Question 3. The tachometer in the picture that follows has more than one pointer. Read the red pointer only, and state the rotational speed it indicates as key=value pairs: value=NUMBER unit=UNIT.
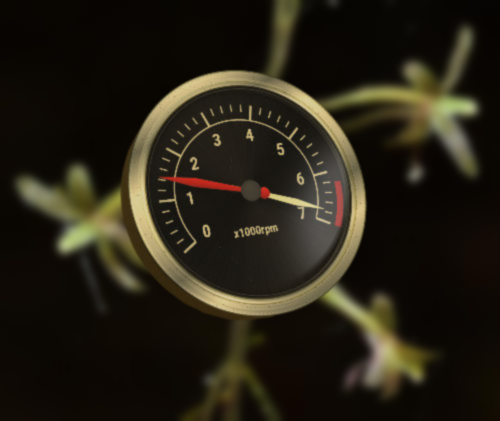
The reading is value=1400 unit=rpm
